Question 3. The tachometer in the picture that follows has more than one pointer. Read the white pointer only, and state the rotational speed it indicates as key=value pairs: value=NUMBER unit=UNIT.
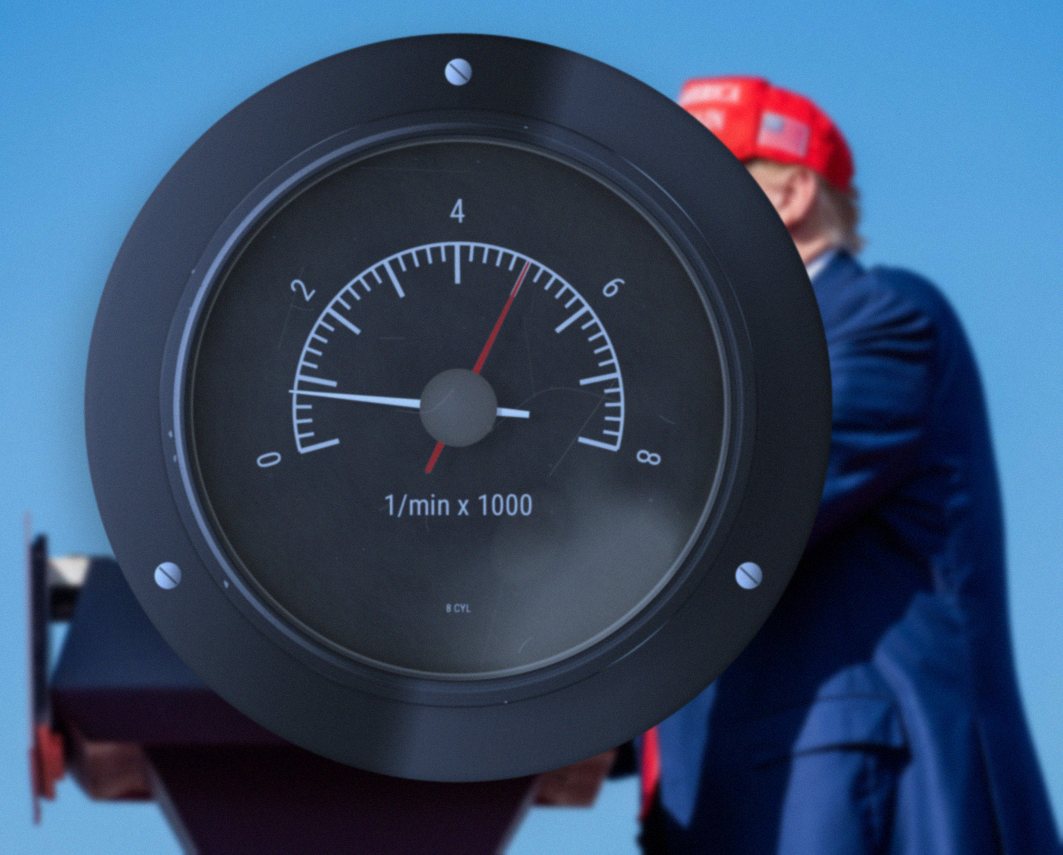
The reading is value=800 unit=rpm
